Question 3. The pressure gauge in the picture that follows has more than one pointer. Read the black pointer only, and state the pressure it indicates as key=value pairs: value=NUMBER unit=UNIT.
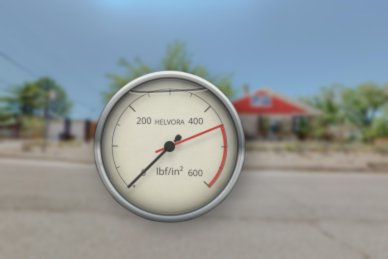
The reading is value=0 unit=psi
